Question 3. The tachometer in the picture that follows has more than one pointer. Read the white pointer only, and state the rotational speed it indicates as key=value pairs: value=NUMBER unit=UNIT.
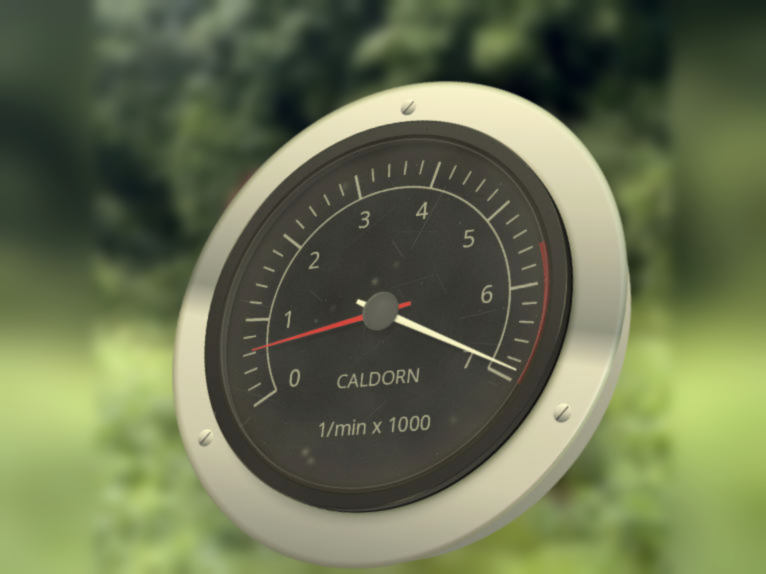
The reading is value=6900 unit=rpm
